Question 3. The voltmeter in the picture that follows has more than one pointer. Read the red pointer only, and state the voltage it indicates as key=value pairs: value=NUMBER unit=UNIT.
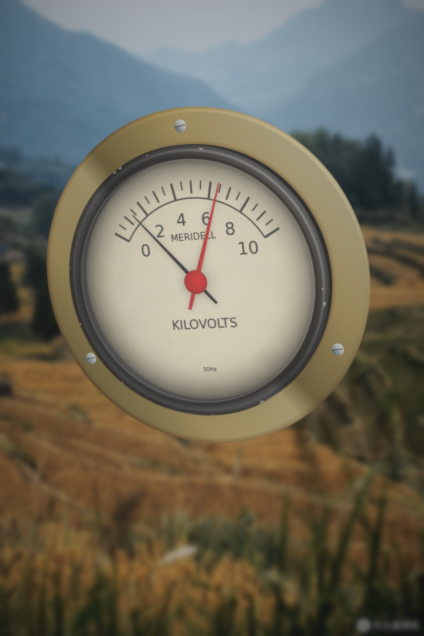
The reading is value=6.5 unit=kV
